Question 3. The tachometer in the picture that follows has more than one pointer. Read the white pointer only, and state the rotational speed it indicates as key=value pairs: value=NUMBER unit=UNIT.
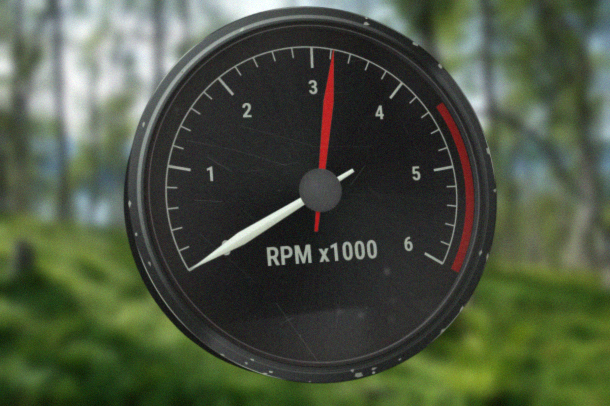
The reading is value=0 unit=rpm
